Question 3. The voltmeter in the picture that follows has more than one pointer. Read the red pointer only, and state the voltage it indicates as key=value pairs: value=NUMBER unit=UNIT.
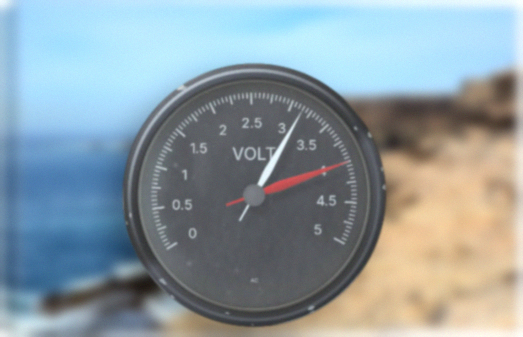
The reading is value=4 unit=V
